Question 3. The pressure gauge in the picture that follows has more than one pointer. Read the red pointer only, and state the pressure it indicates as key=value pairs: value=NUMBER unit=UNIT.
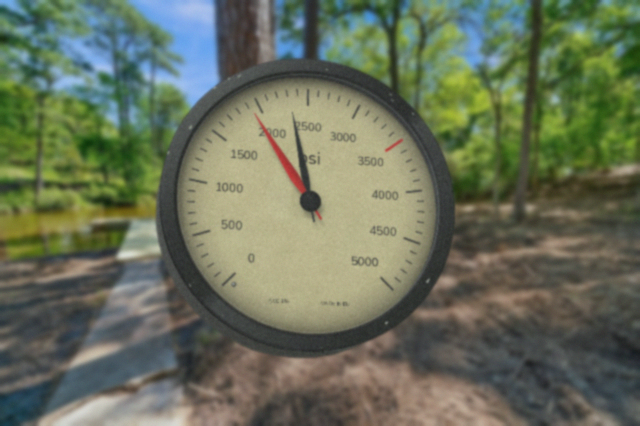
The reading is value=1900 unit=psi
